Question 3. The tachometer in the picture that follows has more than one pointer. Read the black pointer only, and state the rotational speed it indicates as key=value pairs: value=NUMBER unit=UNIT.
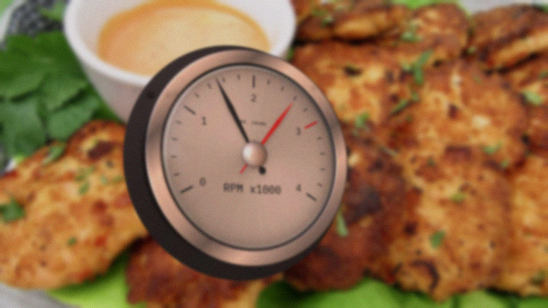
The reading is value=1500 unit=rpm
